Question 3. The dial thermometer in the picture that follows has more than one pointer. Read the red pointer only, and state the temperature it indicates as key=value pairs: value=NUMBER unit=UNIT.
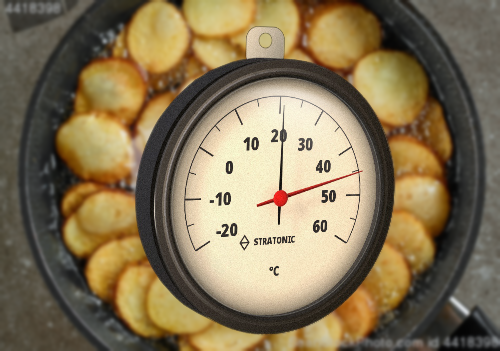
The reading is value=45 unit=°C
